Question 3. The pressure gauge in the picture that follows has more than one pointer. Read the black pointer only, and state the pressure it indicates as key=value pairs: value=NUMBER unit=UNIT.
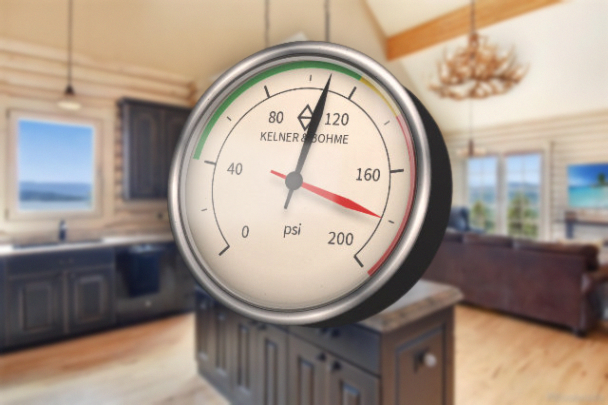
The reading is value=110 unit=psi
